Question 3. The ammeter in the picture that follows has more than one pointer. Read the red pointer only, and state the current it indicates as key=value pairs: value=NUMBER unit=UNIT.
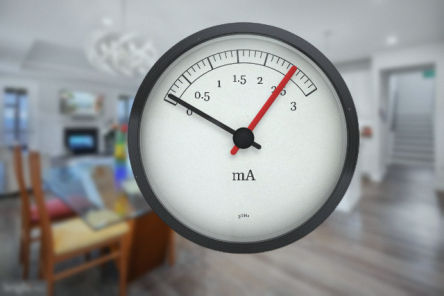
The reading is value=2.5 unit=mA
